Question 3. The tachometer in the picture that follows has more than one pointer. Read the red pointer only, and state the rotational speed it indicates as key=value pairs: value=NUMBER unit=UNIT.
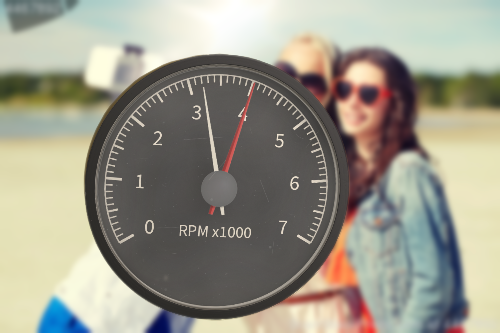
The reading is value=4000 unit=rpm
